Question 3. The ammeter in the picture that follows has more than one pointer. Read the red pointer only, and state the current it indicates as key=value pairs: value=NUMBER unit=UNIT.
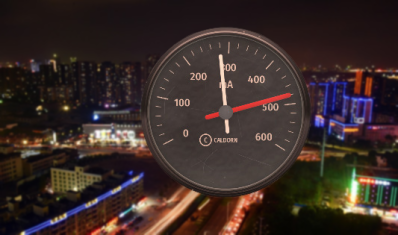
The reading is value=480 unit=mA
